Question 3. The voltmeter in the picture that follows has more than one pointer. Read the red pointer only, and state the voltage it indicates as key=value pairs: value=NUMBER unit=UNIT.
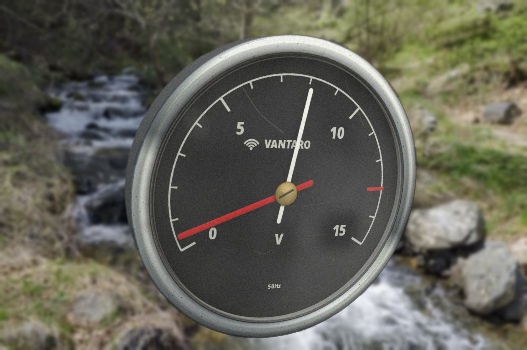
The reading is value=0.5 unit=V
